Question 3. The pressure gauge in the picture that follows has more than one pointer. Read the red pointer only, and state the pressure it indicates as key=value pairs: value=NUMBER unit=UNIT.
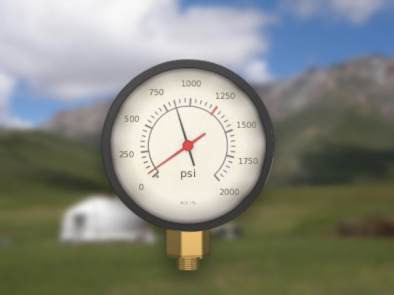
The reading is value=50 unit=psi
